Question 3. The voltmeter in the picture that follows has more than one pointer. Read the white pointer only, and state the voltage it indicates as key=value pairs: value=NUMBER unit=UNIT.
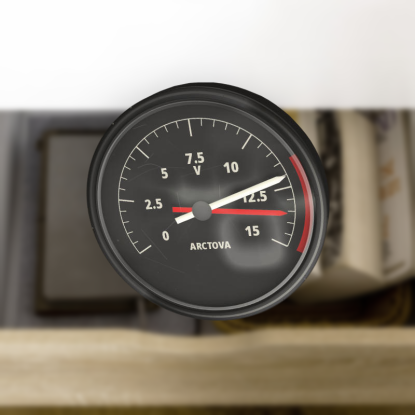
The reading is value=12 unit=V
